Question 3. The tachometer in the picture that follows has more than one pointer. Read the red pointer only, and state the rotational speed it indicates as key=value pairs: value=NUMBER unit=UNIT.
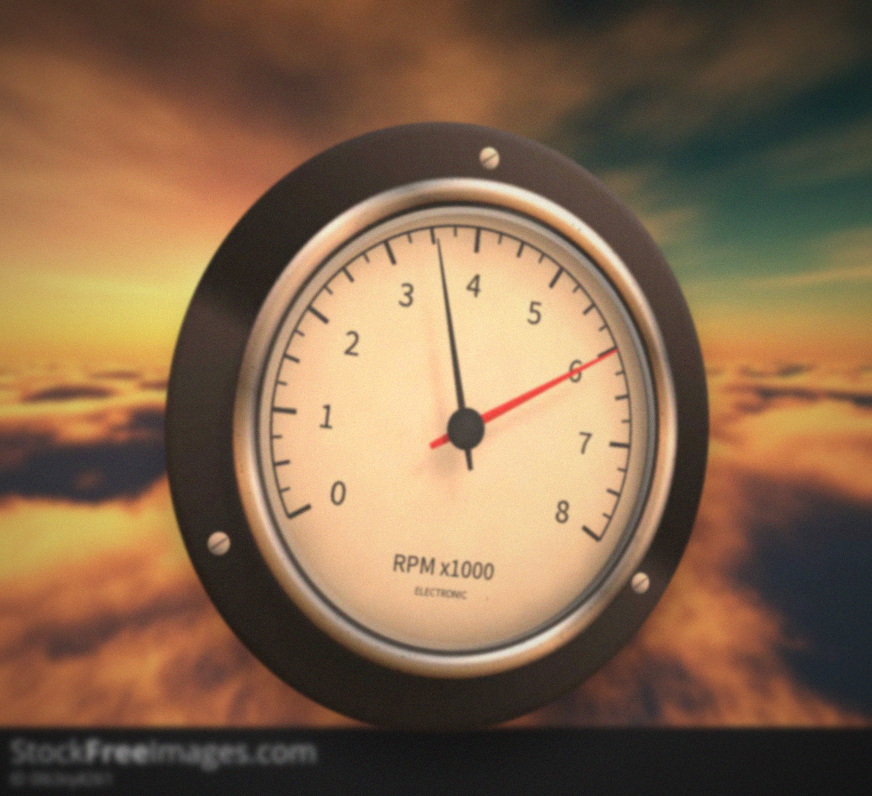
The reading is value=6000 unit=rpm
